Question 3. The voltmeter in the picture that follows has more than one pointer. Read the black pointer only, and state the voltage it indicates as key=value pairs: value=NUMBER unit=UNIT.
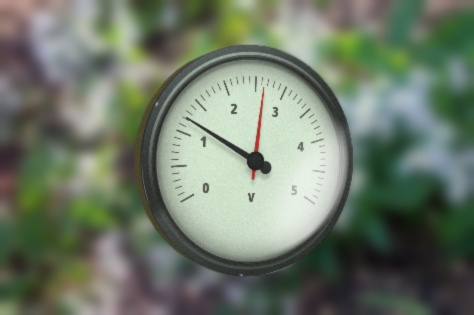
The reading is value=1.2 unit=V
